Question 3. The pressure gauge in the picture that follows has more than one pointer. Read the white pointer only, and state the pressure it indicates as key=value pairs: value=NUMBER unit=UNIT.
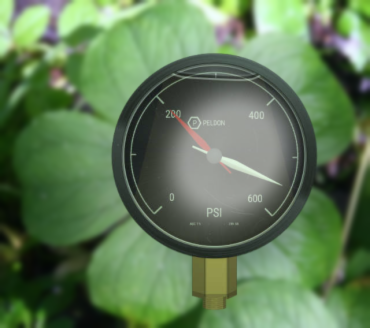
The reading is value=550 unit=psi
